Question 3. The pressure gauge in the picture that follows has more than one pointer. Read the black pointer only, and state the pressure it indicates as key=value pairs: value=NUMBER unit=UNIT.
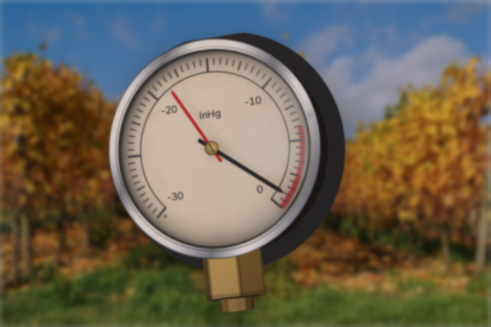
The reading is value=-1 unit=inHg
